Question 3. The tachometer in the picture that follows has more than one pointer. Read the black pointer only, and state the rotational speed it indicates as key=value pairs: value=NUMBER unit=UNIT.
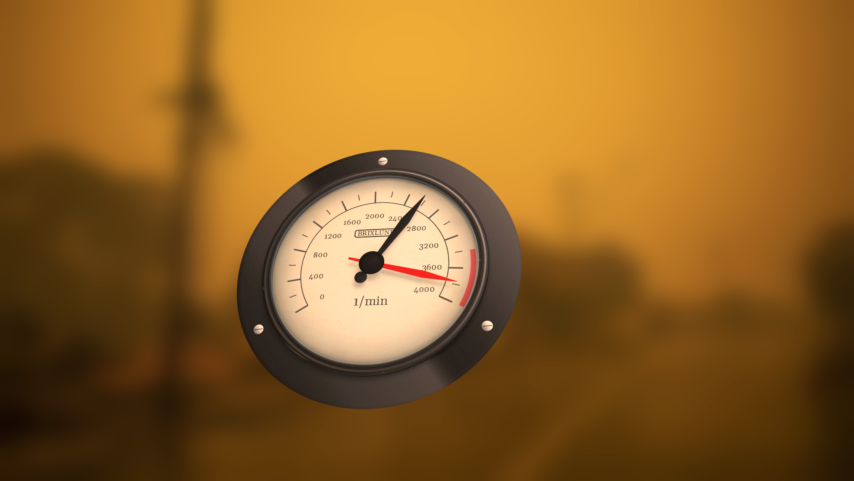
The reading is value=2600 unit=rpm
